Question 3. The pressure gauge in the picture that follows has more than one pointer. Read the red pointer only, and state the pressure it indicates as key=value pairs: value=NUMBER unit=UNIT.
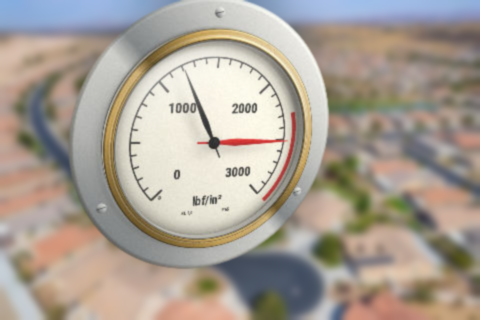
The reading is value=2500 unit=psi
